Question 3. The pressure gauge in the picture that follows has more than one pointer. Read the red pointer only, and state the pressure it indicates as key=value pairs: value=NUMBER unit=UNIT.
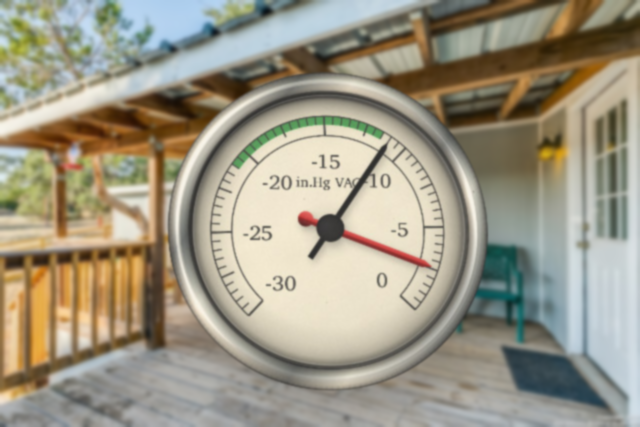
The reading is value=-2.5 unit=inHg
